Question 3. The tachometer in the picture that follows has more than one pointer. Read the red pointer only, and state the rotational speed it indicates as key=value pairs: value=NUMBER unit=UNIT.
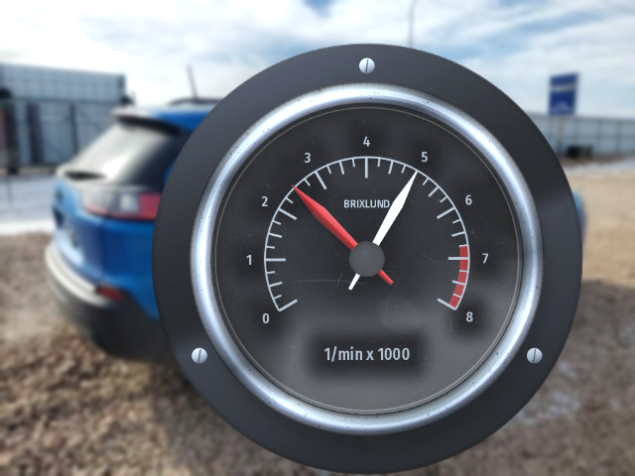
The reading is value=2500 unit=rpm
